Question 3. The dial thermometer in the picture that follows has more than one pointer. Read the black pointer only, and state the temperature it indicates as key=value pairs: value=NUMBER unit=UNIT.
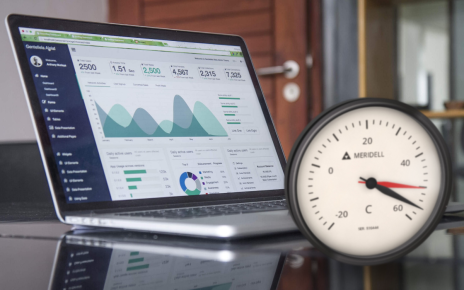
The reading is value=56 unit=°C
